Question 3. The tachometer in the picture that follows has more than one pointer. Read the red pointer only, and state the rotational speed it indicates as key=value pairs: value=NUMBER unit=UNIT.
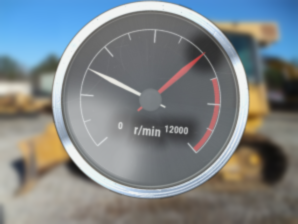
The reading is value=8000 unit=rpm
